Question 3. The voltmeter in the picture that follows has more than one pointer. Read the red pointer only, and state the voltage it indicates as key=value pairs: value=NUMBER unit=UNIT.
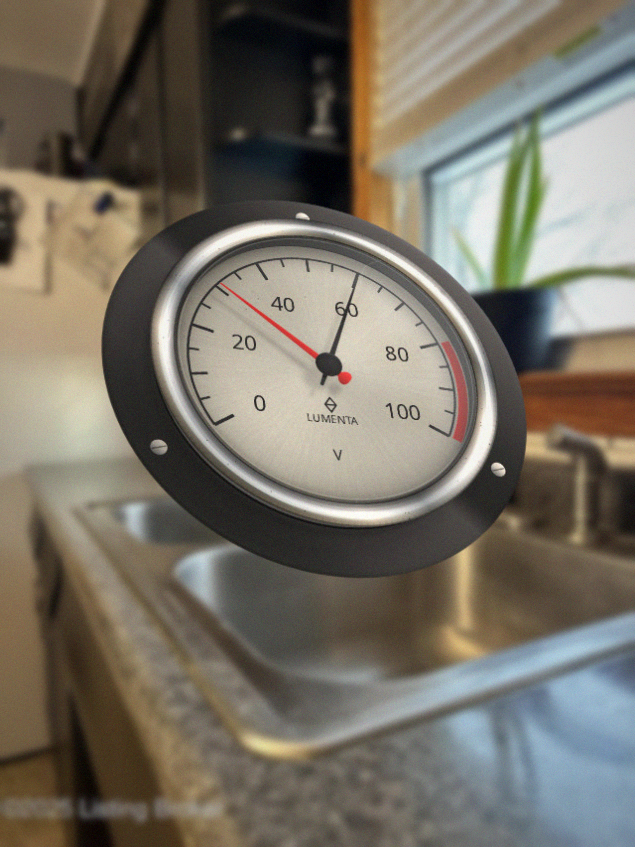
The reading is value=30 unit=V
